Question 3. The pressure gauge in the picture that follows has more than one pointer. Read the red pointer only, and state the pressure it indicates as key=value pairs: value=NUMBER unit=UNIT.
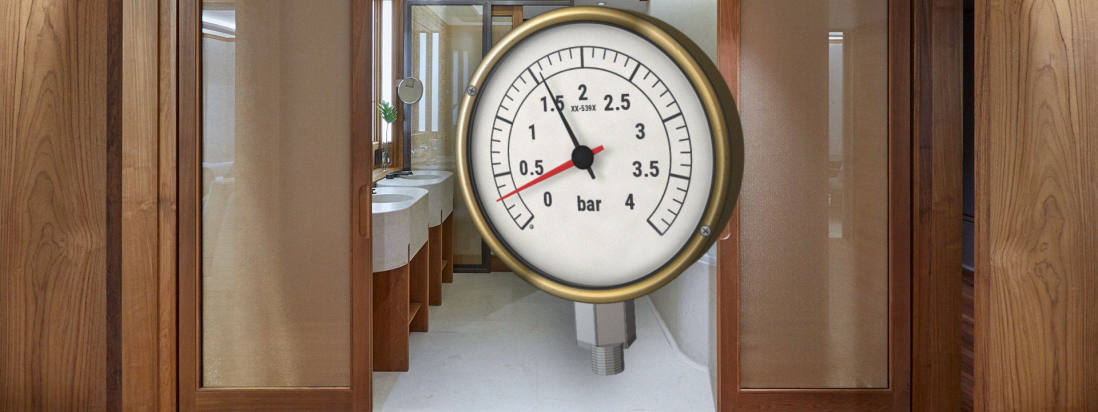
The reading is value=0.3 unit=bar
